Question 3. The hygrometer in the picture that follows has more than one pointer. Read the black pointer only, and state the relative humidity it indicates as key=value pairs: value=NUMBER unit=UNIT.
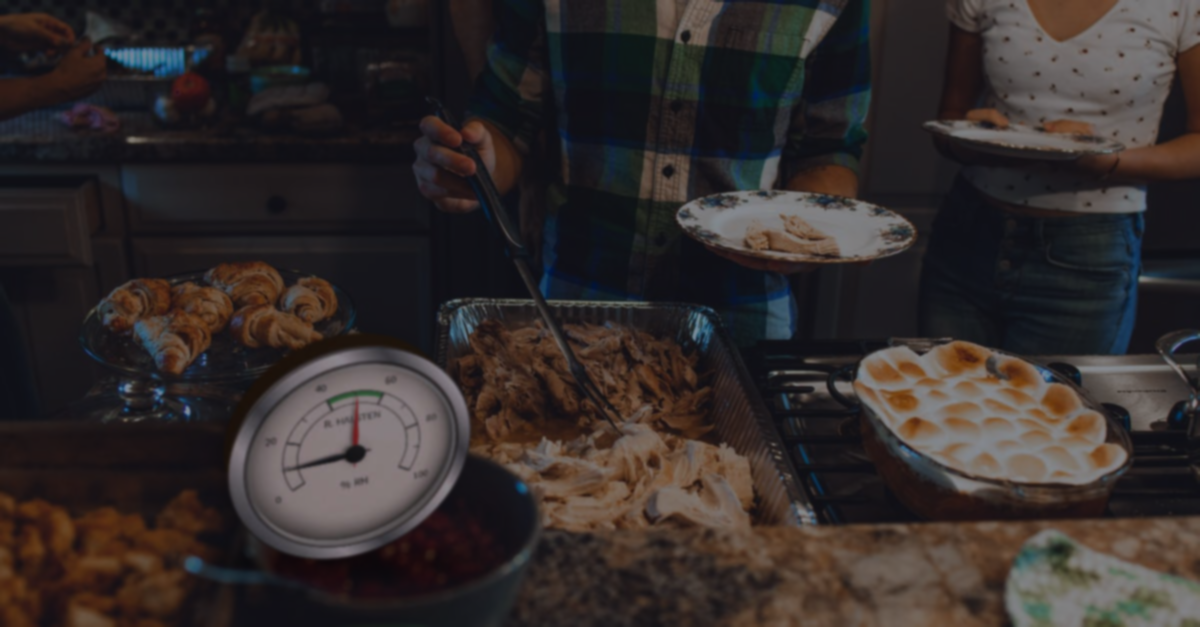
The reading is value=10 unit=%
